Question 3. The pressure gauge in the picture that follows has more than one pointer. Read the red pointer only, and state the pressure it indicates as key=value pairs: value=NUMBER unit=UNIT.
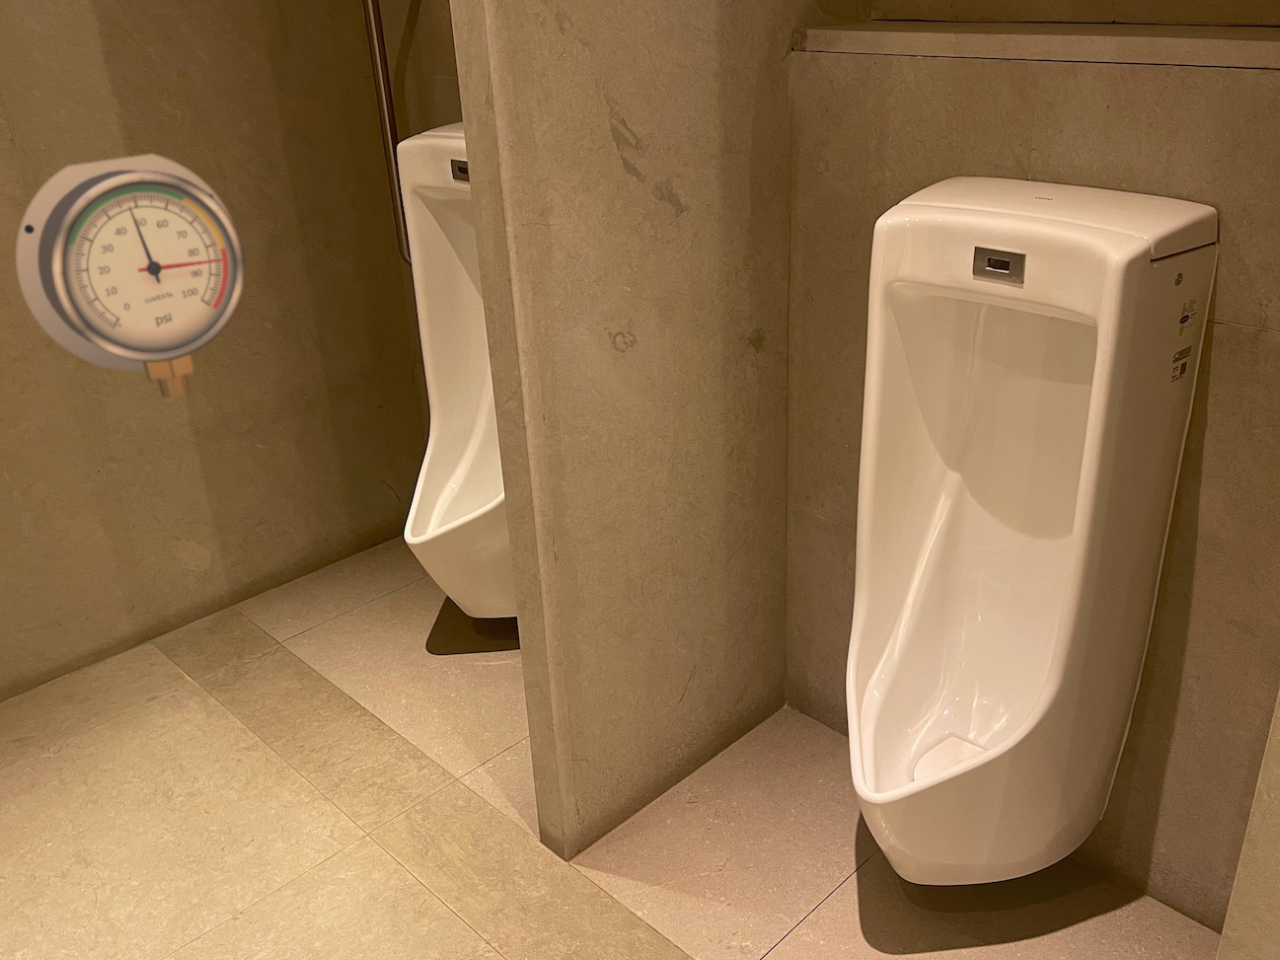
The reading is value=85 unit=psi
